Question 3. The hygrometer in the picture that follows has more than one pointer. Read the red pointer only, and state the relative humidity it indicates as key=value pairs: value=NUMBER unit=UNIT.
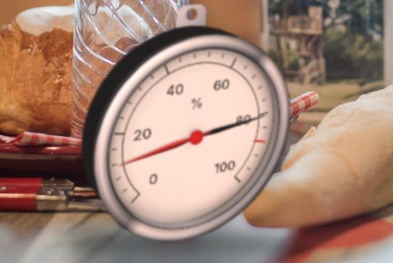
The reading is value=12 unit=%
